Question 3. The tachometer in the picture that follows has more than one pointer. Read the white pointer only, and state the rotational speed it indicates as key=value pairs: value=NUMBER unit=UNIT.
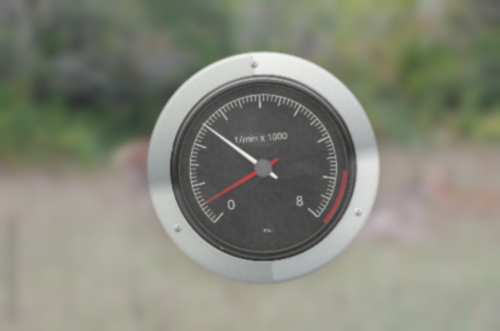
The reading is value=2500 unit=rpm
